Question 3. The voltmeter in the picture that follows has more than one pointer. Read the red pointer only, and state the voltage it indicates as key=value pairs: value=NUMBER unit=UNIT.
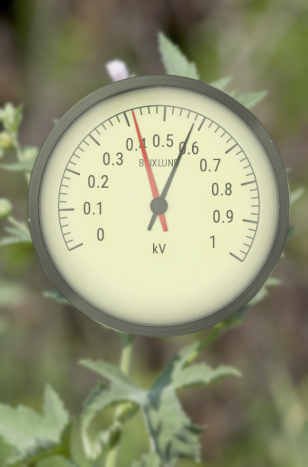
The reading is value=0.42 unit=kV
